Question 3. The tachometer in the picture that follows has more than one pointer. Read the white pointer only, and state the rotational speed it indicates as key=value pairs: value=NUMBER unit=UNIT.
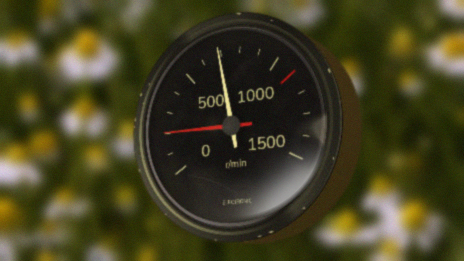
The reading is value=700 unit=rpm
